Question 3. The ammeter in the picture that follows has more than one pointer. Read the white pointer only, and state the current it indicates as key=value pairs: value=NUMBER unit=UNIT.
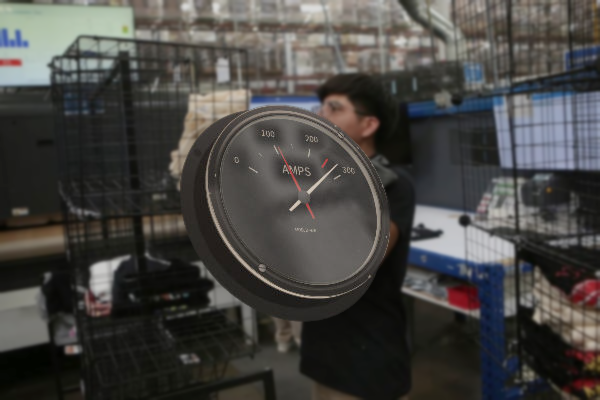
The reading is value=275 unit=A
